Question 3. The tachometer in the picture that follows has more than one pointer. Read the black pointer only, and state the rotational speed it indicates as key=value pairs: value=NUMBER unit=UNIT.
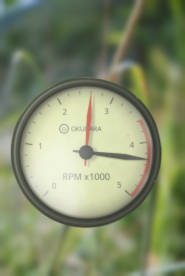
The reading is value=4300 unit=rpm
